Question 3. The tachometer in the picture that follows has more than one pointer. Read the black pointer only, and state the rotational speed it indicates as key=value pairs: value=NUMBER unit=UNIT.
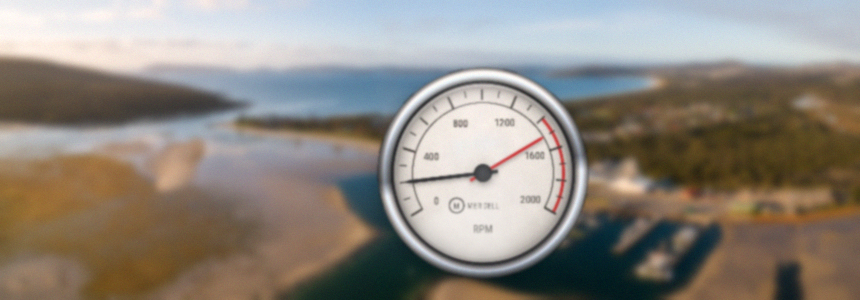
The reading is value=200 unit=rpm
